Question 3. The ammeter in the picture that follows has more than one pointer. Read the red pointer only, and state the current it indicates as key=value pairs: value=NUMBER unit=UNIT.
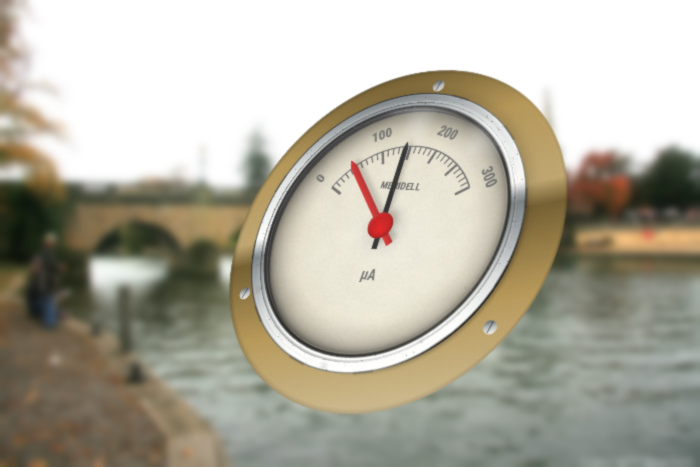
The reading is value=50 unit=µA
